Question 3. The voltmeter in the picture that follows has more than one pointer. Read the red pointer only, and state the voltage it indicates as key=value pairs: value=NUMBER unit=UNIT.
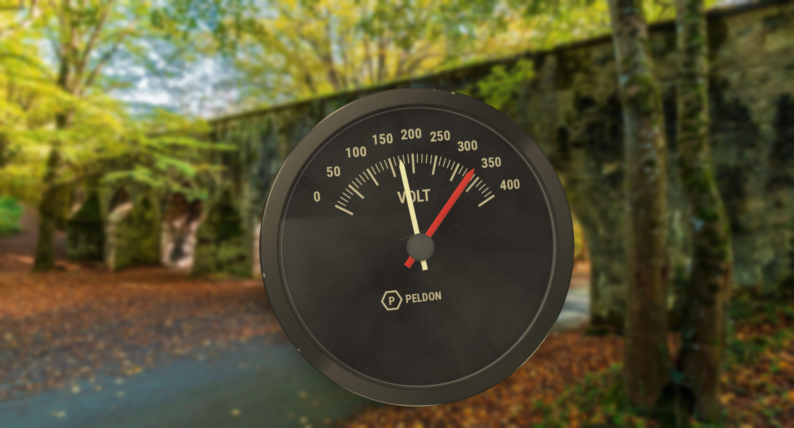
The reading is value=330 unit=V
